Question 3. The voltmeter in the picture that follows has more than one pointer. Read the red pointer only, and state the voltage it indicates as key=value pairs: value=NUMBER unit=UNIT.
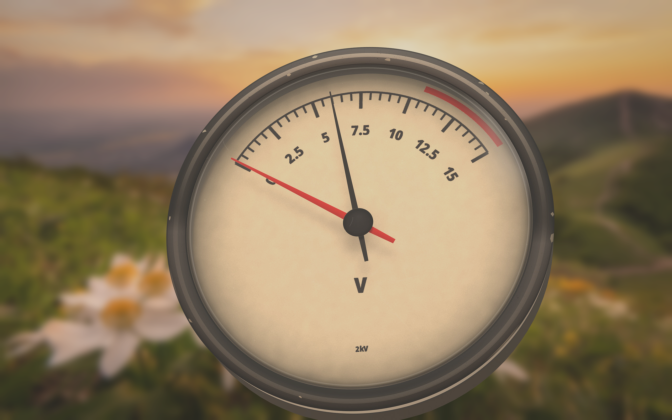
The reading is value=0 unit=V
